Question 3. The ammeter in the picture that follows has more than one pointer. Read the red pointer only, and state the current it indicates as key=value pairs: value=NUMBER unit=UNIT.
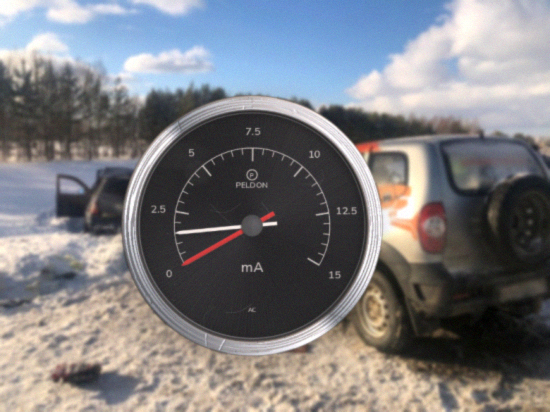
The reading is value=0 unit=mA
